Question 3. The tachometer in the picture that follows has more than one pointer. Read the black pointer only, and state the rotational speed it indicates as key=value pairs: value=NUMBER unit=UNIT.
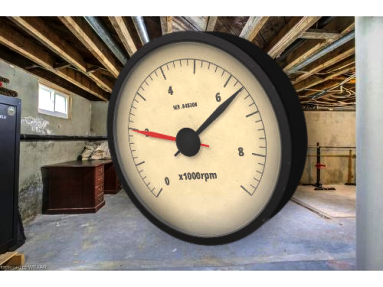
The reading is value=6400 unit=rpm
